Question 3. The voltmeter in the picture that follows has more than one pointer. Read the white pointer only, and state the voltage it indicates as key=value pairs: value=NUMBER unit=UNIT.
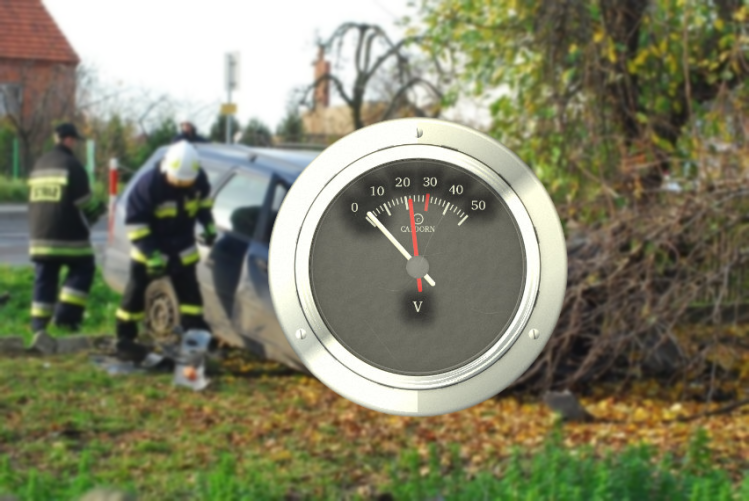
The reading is value=2 unit=V
